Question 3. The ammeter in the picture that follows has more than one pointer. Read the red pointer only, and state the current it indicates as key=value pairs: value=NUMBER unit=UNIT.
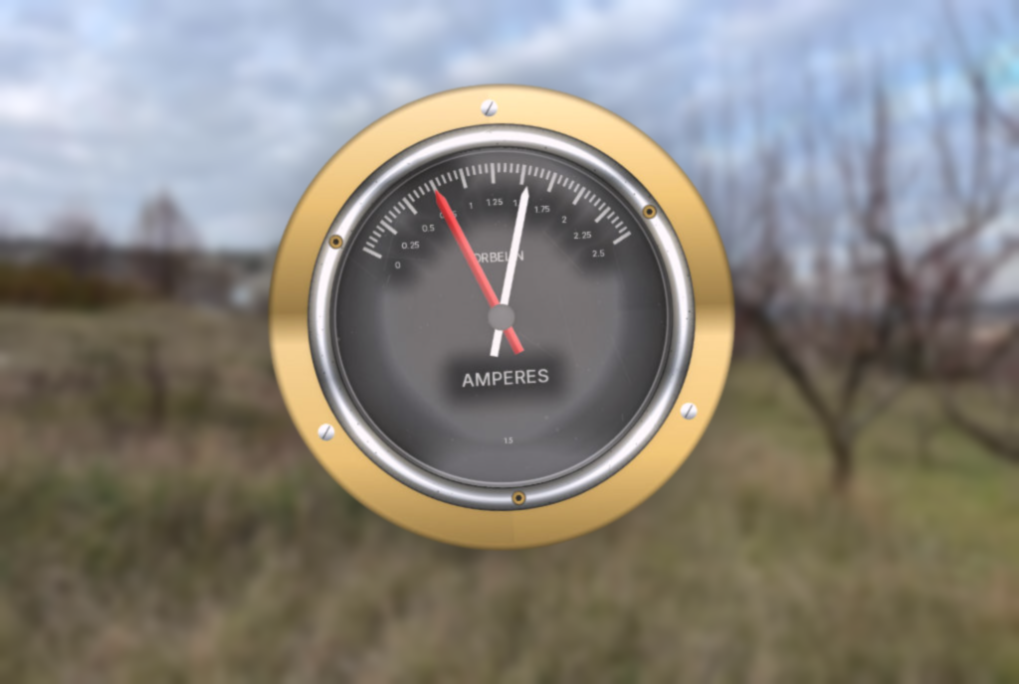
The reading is value=0.75 unit=A
